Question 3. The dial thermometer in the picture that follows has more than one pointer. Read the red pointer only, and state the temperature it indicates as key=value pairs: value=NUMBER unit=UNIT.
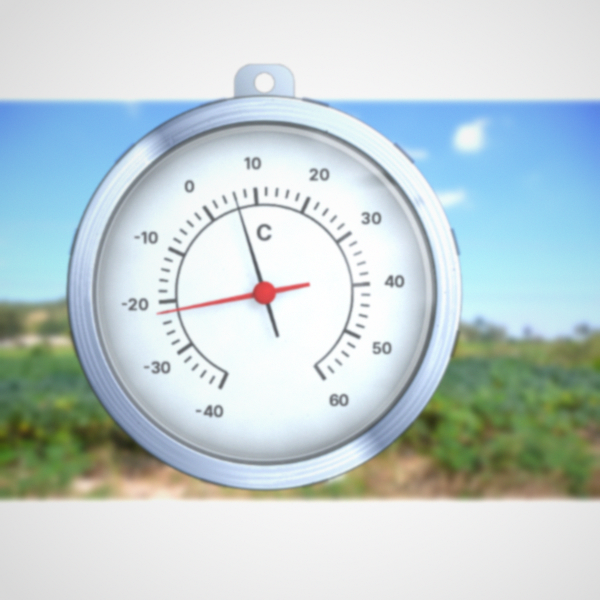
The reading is value=-22 unit=°C
